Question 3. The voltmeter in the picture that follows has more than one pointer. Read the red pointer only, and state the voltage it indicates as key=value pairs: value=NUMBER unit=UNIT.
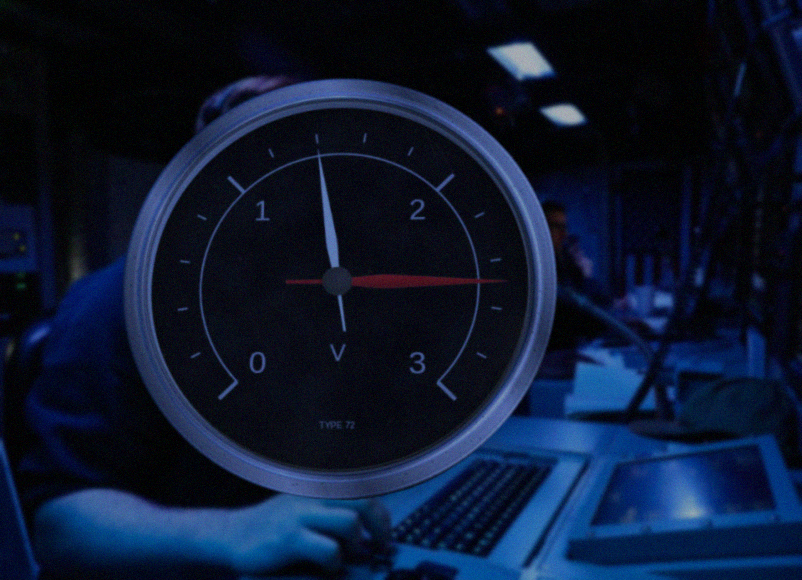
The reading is value=2.5 unit=V
